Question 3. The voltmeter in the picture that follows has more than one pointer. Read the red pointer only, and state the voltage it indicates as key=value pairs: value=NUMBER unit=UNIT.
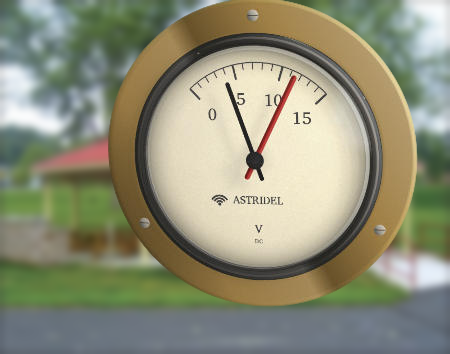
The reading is value=11.5 unit=V
